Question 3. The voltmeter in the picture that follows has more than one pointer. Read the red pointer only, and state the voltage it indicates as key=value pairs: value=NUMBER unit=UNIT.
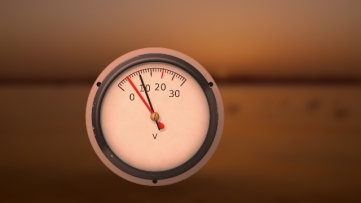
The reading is value=5 unit=V
